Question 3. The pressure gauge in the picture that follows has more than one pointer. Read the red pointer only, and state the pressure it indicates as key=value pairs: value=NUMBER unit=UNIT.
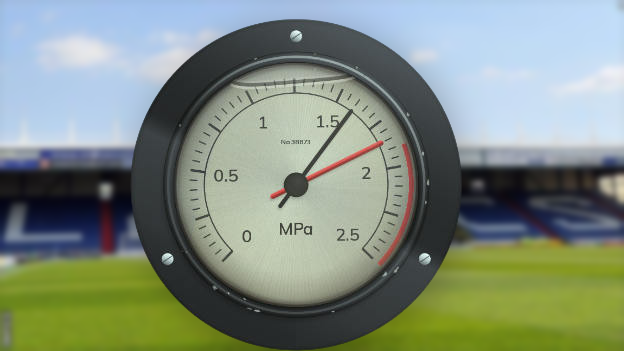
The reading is value=1.85 unit=MPa
